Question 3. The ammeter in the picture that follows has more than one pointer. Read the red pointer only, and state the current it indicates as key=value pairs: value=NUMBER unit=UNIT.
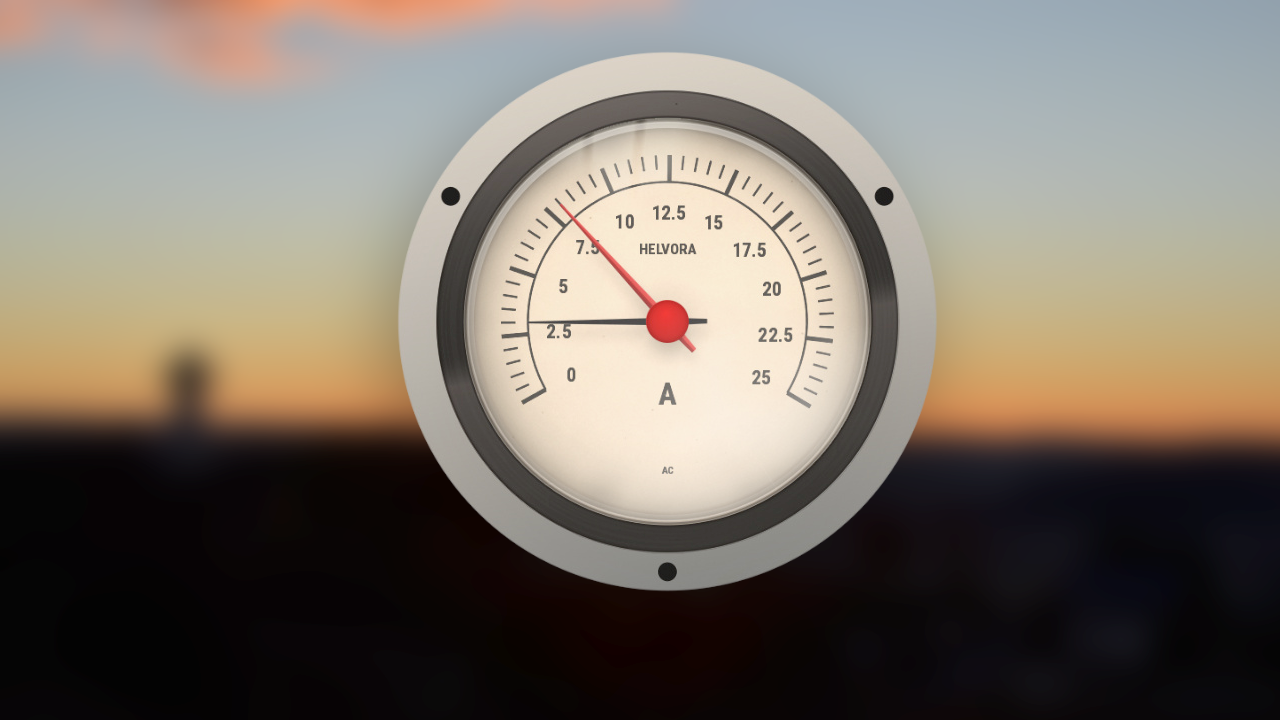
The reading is value=8 unit=A
